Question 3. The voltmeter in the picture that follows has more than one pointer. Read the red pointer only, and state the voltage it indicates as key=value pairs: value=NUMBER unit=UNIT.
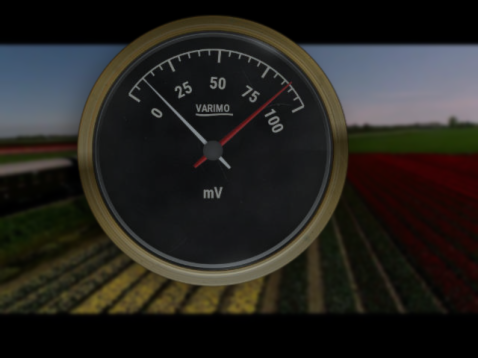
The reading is value=87.5 unit=mV
